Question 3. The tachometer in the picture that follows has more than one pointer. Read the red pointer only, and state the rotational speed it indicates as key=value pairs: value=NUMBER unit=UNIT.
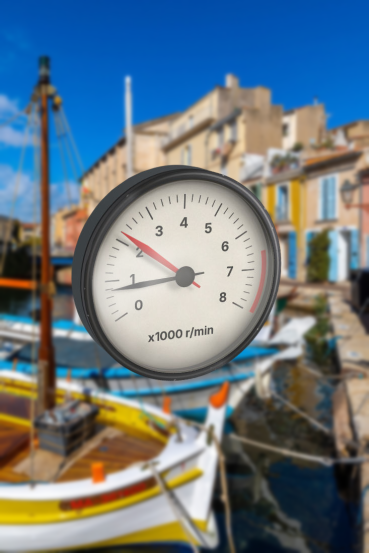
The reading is value=2200 unit=rpm
